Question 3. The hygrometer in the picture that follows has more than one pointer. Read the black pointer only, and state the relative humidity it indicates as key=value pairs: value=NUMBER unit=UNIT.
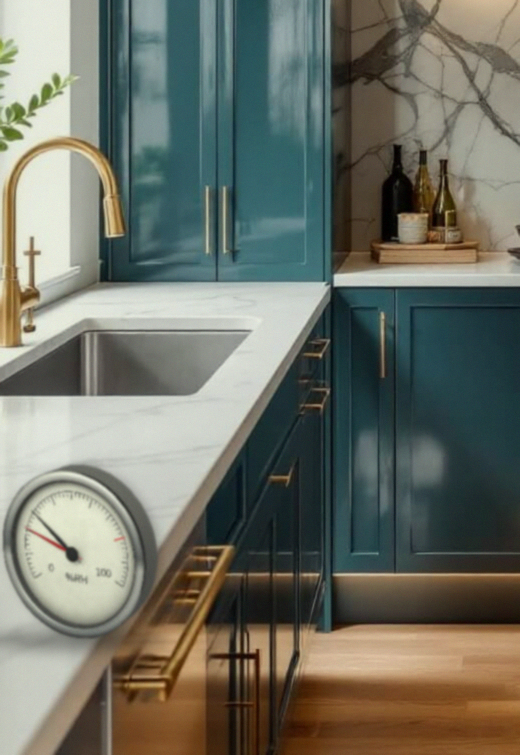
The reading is value=30 unit=%
